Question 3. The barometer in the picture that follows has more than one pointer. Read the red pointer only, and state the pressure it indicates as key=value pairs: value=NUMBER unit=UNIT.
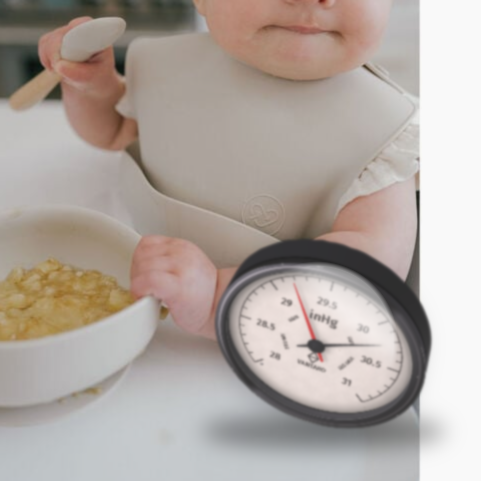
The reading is value=29.2 unit=inHg
